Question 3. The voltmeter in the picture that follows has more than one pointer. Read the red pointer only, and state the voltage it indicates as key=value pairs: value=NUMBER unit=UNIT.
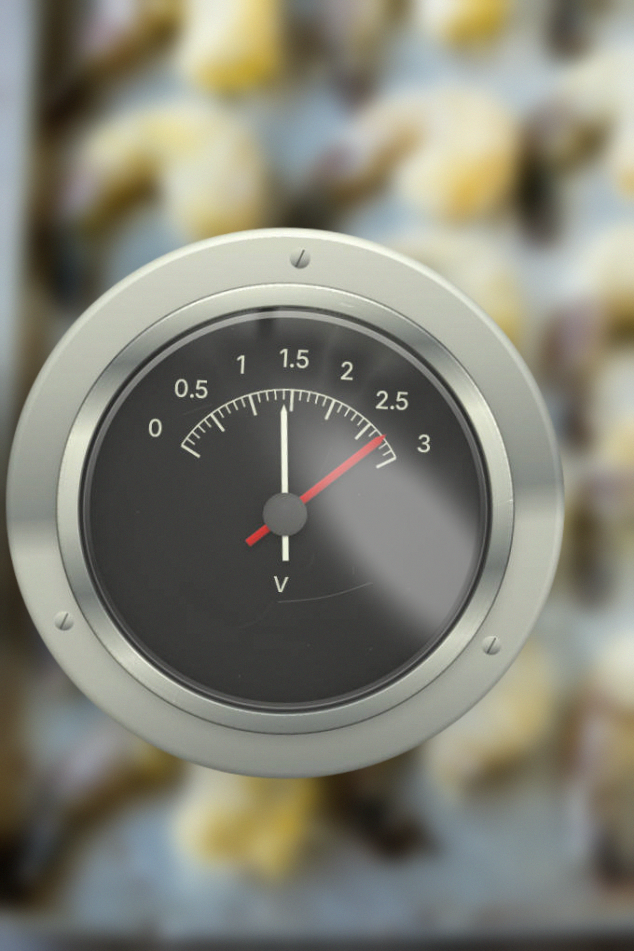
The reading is value=2.7 unit=V
